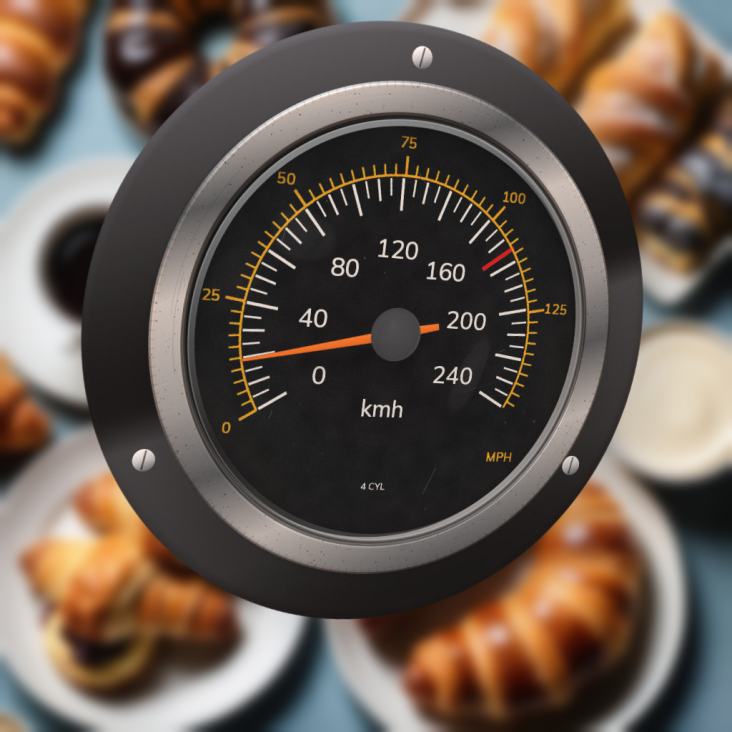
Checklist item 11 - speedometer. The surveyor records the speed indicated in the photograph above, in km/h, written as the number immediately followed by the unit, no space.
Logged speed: 20km/h
